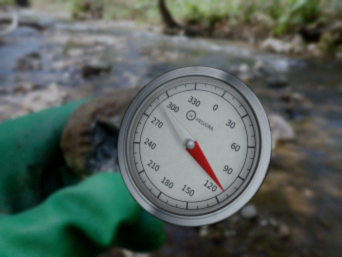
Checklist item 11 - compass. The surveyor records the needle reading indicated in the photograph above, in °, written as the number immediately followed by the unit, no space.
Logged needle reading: 110°
